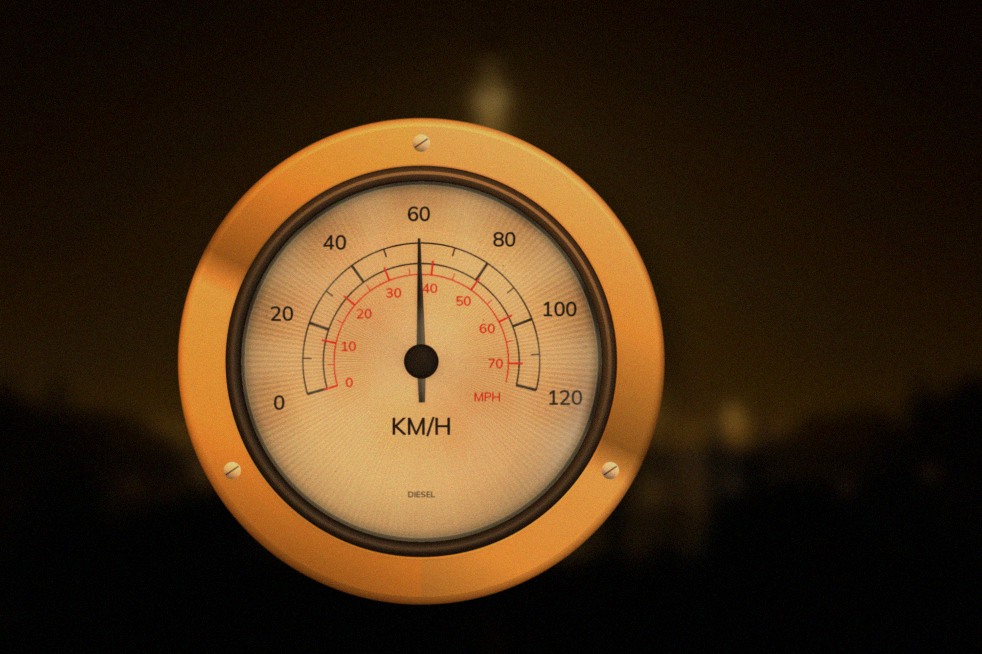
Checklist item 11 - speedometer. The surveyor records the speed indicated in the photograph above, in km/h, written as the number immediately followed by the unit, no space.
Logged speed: 60km/h
